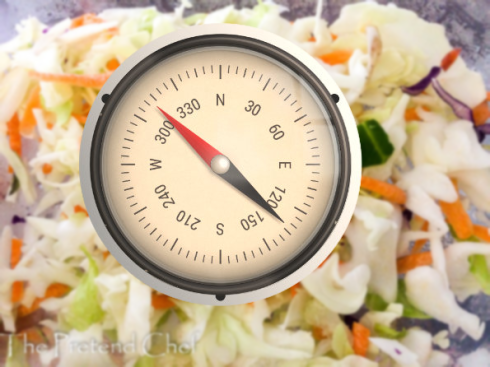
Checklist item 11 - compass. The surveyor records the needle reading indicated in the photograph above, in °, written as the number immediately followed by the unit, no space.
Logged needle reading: 312.5°
